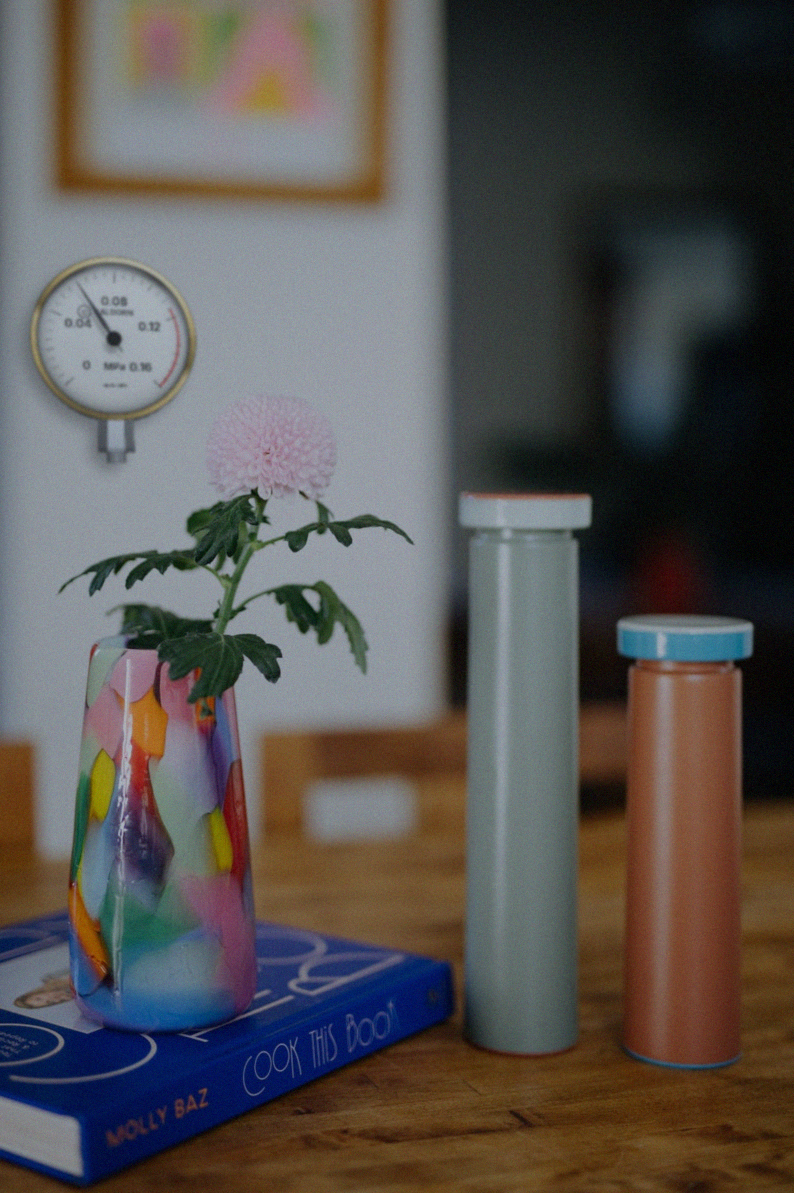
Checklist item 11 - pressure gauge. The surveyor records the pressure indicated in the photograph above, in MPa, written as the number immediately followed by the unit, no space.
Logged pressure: 0.06MPa
